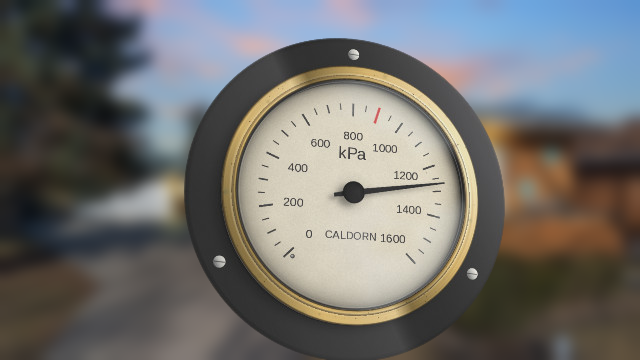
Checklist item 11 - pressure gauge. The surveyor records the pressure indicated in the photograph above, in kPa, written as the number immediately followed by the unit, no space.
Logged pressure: 1275kPa
